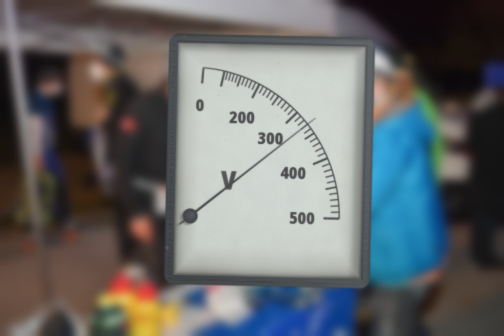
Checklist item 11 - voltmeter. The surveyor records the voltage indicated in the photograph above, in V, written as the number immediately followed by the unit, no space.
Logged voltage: 330V
